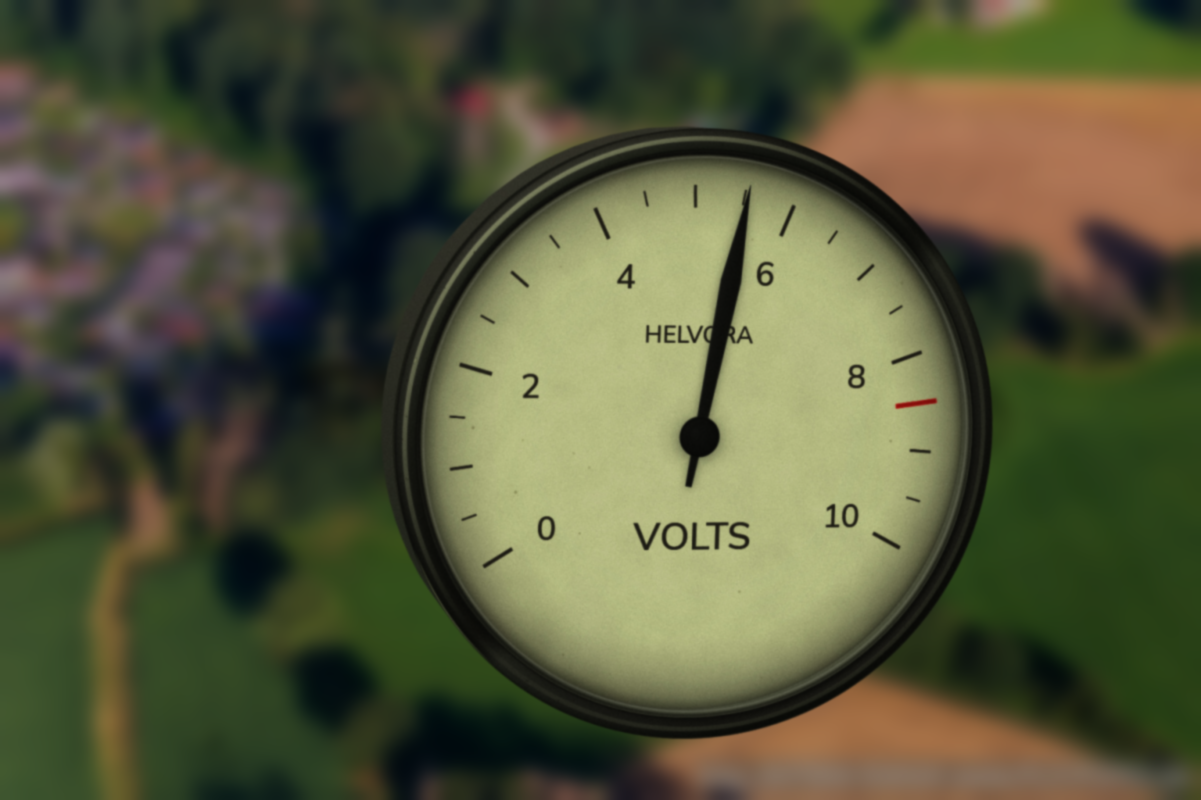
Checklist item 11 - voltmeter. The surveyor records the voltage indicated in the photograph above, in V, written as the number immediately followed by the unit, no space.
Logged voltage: 5.5V
